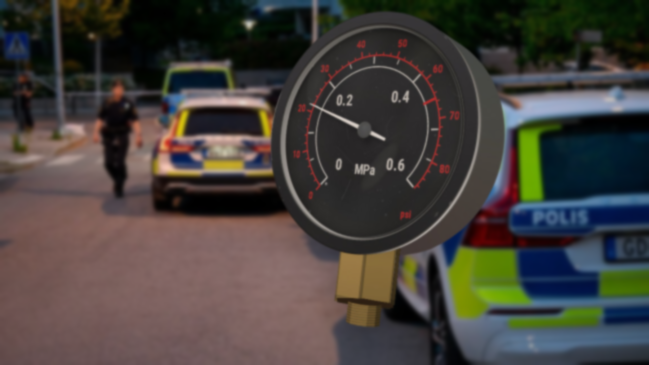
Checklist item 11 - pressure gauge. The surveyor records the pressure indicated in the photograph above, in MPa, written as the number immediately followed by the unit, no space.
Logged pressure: 0.15MPa
